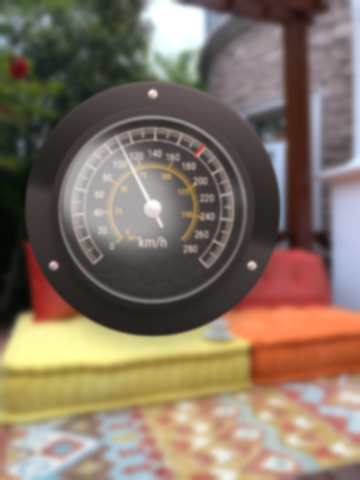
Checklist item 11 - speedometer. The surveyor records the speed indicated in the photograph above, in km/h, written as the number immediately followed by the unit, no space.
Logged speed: 110km/h
